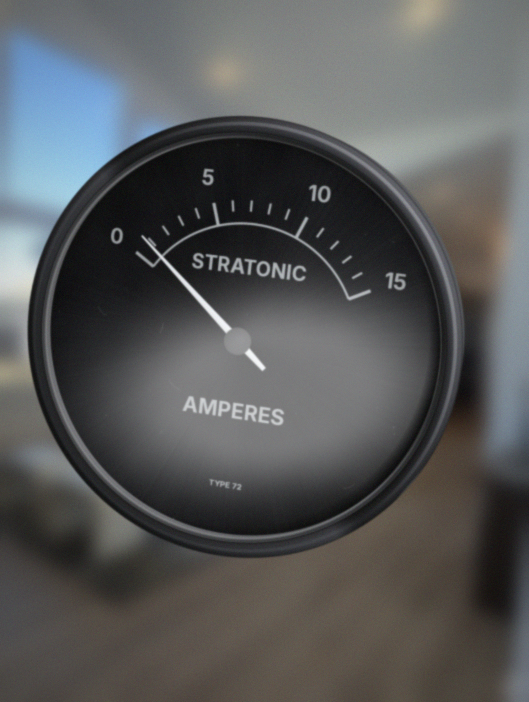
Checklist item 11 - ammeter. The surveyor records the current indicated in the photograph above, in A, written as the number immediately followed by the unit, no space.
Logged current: 1A
